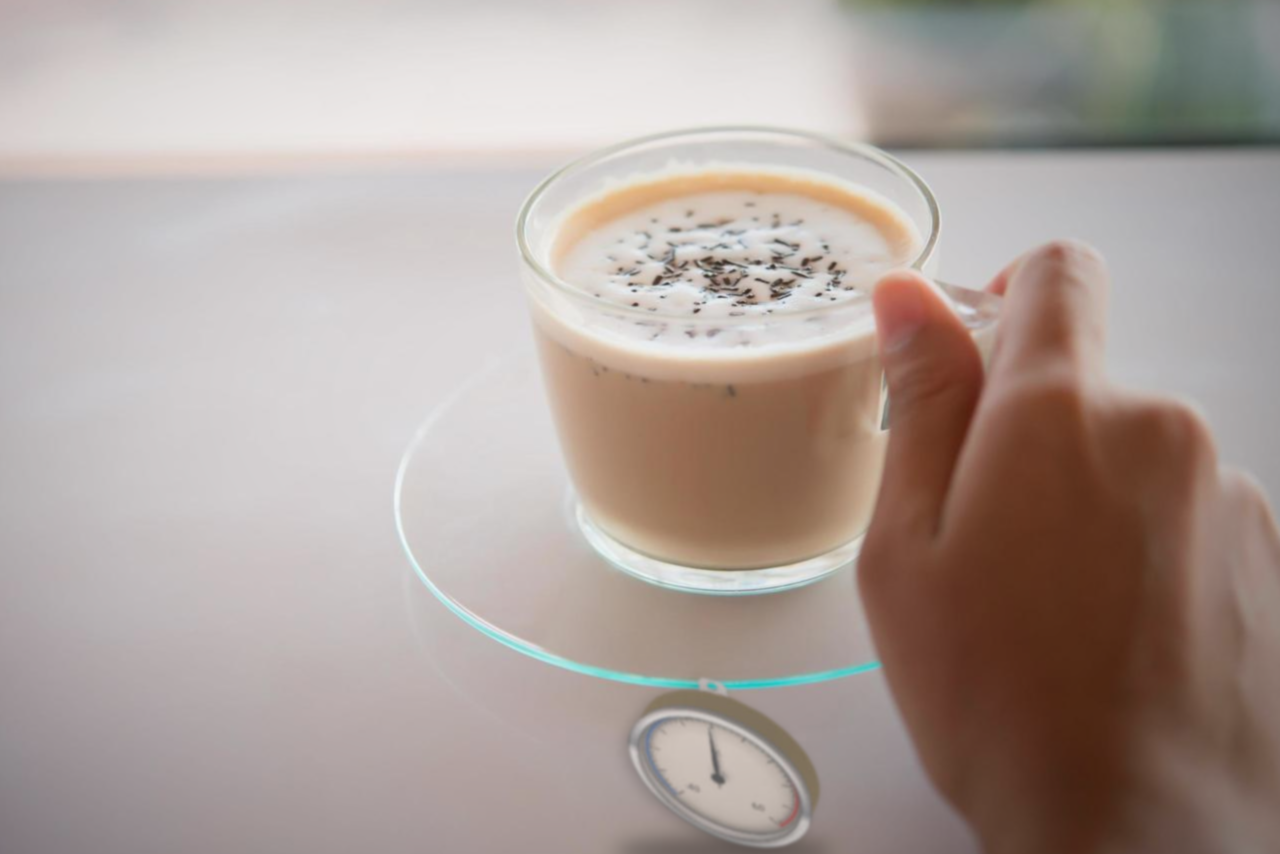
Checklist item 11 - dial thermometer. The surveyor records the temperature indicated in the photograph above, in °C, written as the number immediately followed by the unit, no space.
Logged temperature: 10°C
